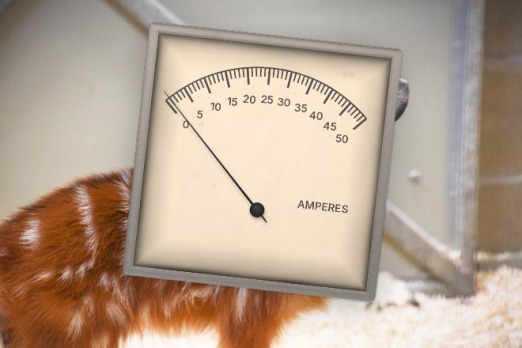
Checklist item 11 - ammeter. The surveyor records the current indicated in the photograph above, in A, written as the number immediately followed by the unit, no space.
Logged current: 1A
